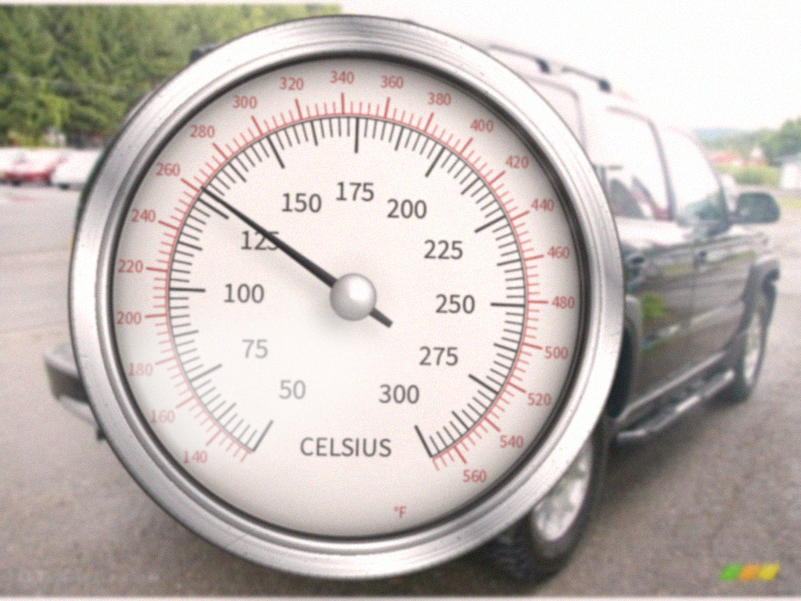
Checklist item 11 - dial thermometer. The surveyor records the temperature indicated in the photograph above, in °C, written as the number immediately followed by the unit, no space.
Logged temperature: 127.5°C
